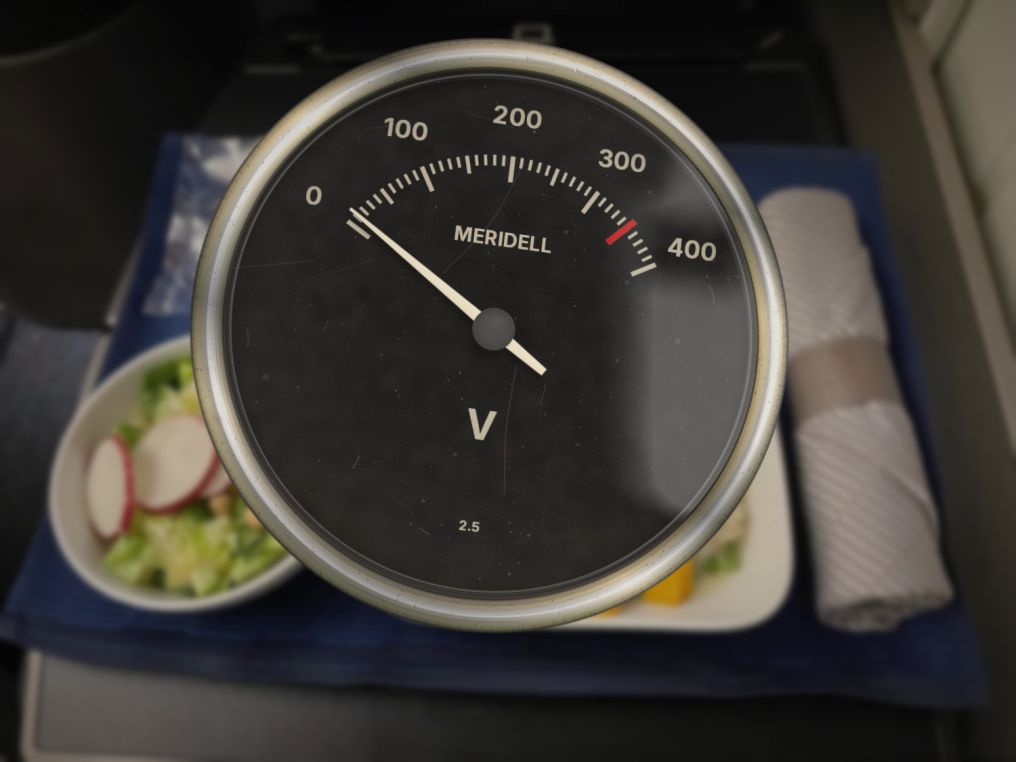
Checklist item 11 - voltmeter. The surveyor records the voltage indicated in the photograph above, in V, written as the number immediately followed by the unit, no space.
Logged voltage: 10V
